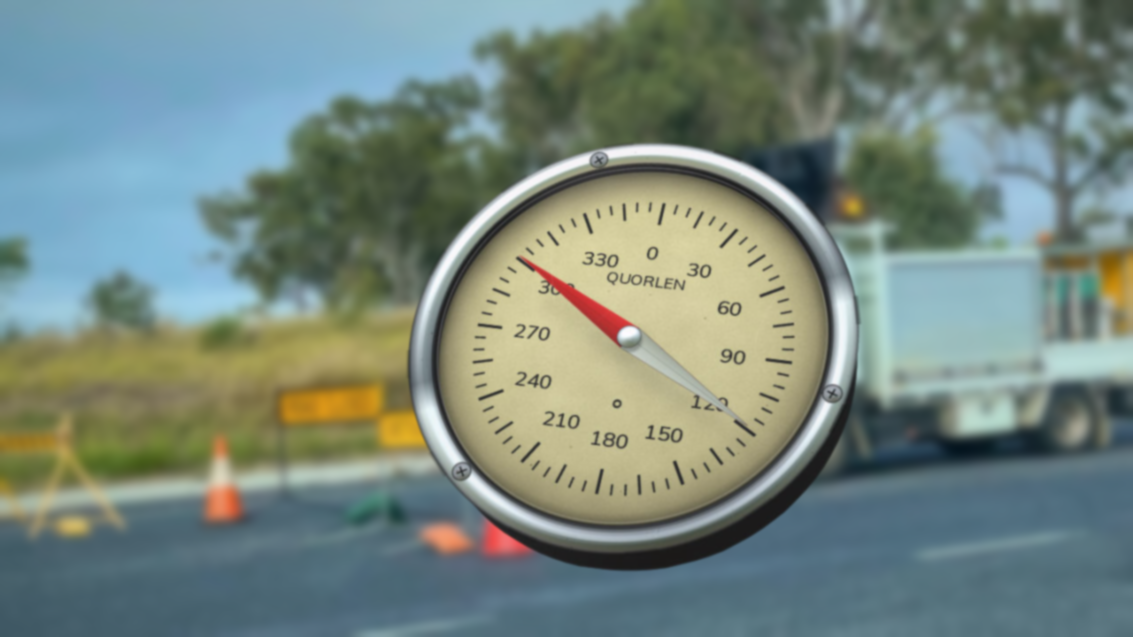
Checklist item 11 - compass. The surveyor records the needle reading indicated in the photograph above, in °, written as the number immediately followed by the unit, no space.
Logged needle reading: 300°
